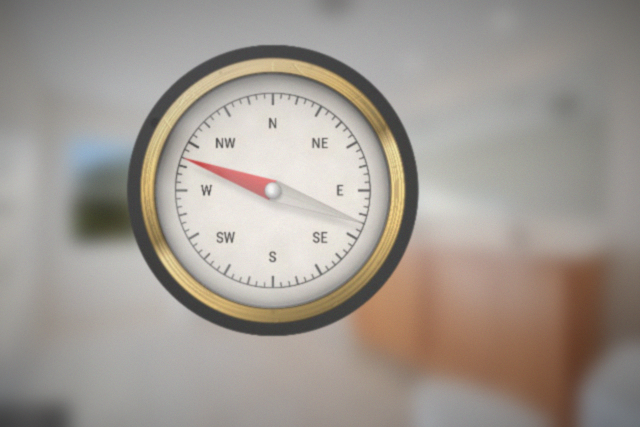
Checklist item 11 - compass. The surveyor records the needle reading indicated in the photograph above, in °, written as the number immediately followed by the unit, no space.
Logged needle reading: 290°
